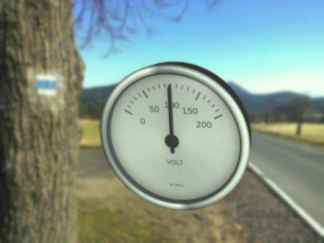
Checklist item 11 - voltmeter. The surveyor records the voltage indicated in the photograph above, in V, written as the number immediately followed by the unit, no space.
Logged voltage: 100V
